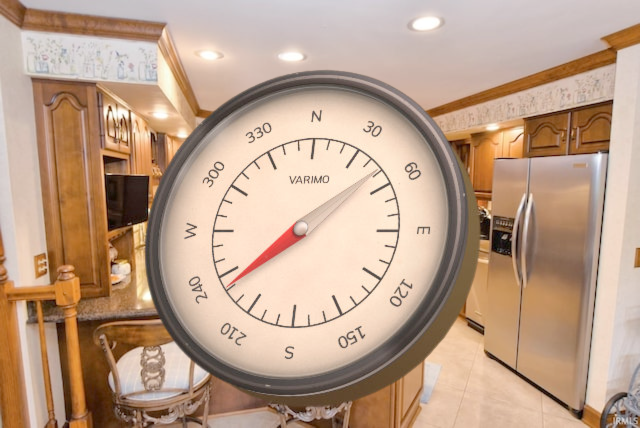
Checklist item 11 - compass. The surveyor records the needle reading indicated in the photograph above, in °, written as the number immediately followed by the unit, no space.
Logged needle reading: 230°
